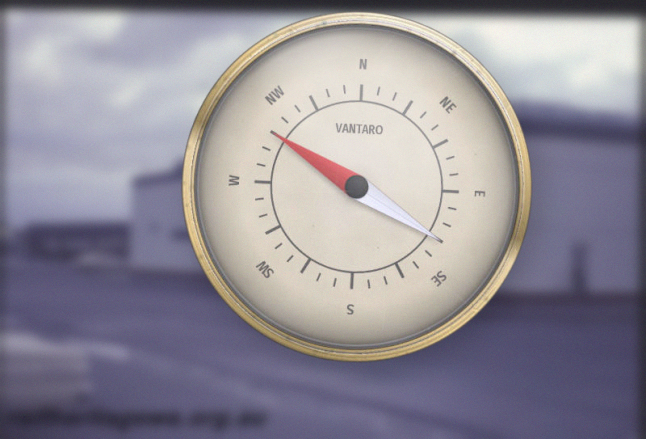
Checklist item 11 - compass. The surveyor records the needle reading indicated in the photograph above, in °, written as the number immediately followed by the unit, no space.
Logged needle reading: 300°
